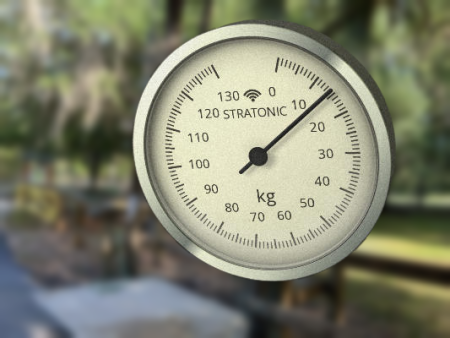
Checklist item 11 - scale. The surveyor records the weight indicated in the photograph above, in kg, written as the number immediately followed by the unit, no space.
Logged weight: 14kg
